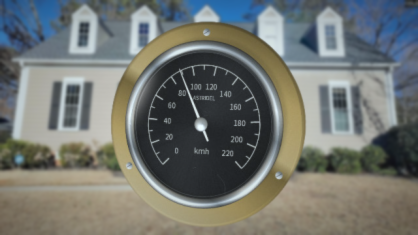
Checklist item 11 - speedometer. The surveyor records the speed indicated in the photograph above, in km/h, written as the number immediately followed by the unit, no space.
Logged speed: 90km/h
